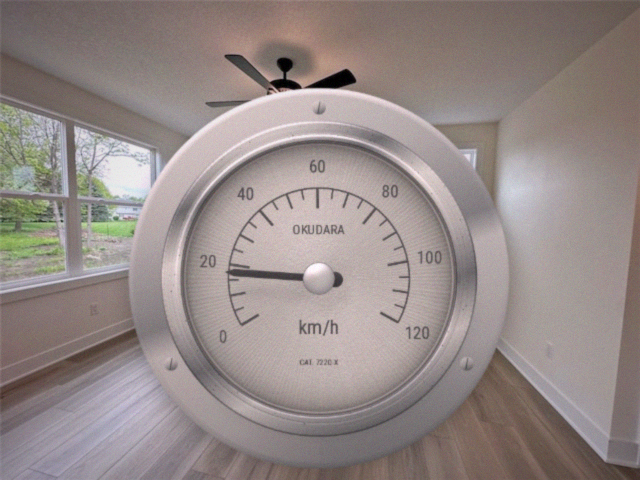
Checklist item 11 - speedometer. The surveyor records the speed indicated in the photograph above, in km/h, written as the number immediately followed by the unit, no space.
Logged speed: 17.5km/h
